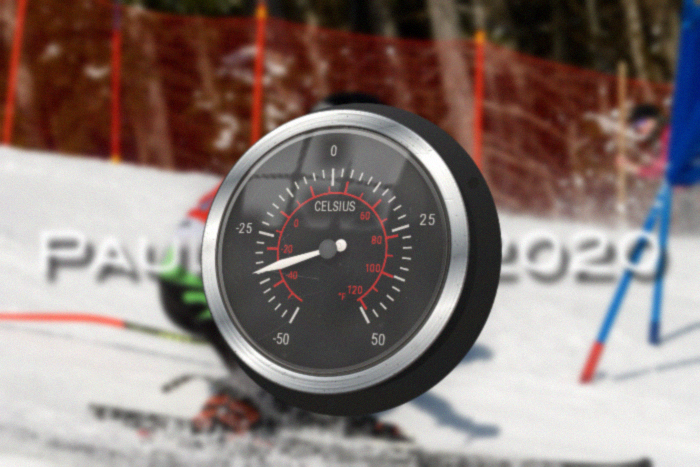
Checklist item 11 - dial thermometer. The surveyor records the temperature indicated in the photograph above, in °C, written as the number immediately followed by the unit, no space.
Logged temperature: -35°C
